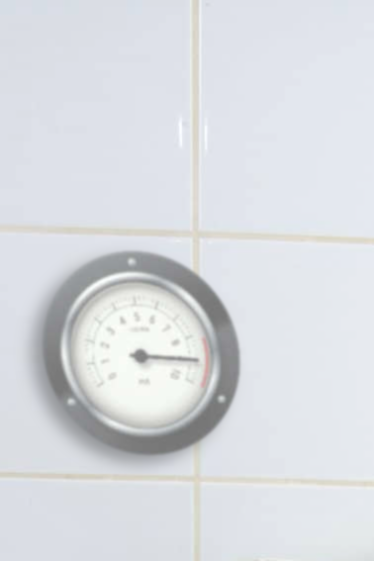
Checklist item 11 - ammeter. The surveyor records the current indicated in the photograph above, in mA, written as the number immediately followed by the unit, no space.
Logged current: 9mA
